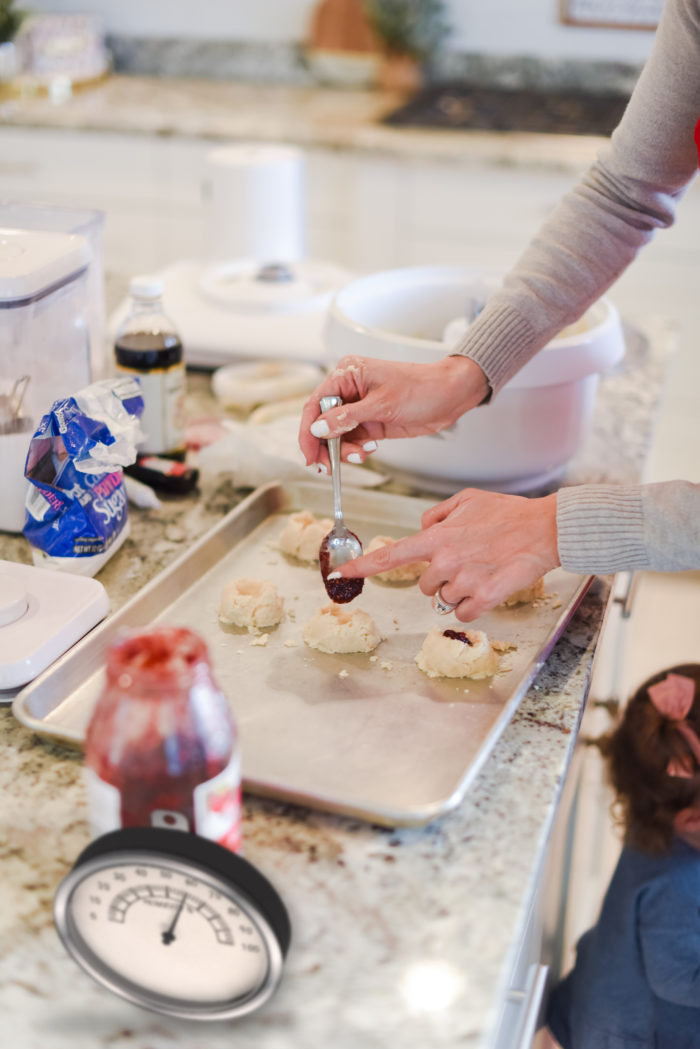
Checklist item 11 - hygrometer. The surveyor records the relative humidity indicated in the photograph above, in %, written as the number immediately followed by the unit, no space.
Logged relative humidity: 60%
